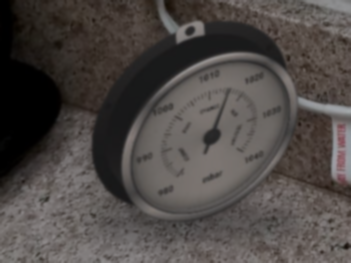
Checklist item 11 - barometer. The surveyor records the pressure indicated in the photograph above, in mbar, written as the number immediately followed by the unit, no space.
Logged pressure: 1015mbar
